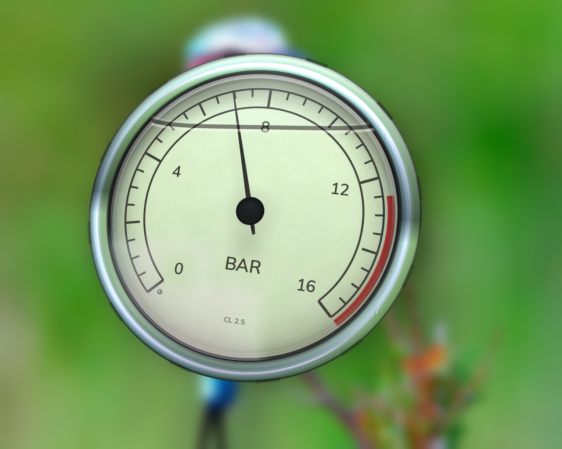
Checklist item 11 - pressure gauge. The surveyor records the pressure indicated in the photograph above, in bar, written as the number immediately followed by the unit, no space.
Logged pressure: 7bar
